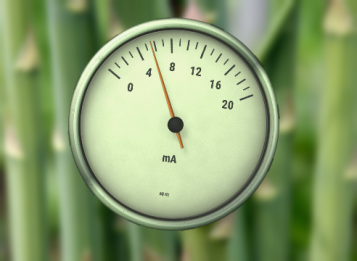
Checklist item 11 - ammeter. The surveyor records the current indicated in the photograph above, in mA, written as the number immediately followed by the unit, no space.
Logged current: 5.5mA
